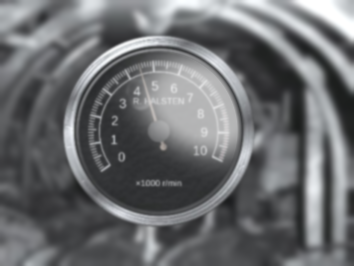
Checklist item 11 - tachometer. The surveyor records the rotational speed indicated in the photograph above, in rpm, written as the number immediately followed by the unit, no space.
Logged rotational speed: 4500rpm
